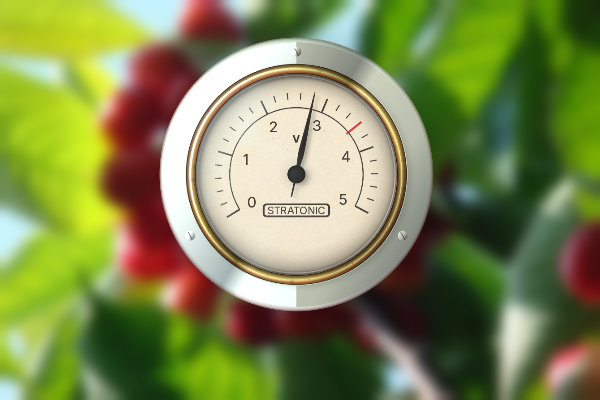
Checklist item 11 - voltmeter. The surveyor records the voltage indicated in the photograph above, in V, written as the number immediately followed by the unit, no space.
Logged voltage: 2.8V
